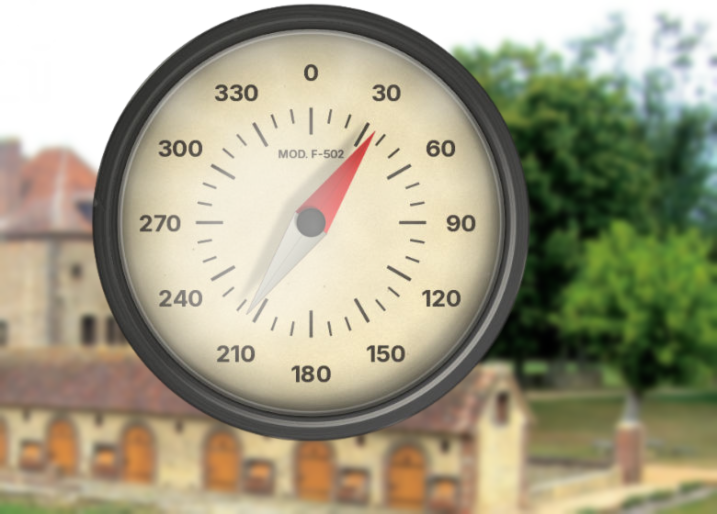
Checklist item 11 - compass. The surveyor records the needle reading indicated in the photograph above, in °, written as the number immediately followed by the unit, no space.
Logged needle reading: 35°
